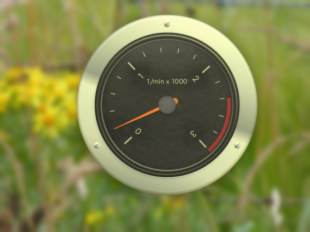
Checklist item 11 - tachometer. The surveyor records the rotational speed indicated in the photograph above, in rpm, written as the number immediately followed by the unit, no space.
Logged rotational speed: 200rpm
